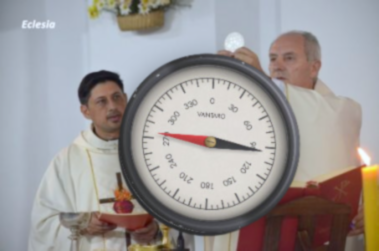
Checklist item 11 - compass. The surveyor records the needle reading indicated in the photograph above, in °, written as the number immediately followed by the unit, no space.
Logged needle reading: 275°
